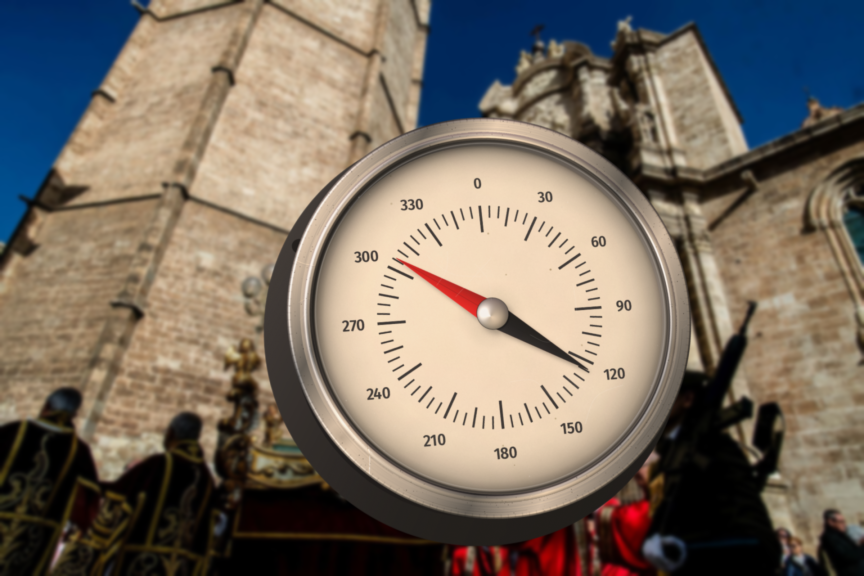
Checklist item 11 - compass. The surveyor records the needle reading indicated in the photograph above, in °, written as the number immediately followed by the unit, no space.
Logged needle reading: 305°
